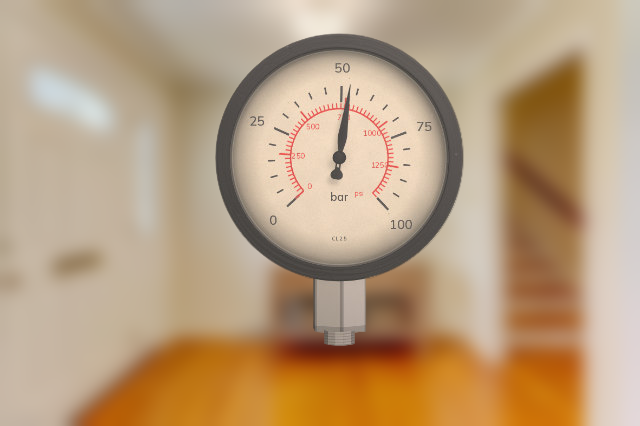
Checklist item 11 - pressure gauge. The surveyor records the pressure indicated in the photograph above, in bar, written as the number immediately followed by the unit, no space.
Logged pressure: 52.5bar
